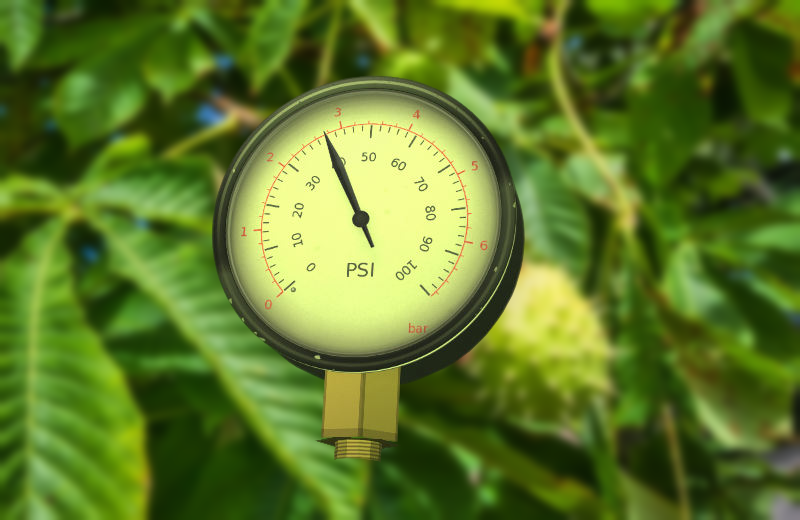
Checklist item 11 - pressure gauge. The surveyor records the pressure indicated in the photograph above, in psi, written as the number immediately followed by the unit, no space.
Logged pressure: 40psi
